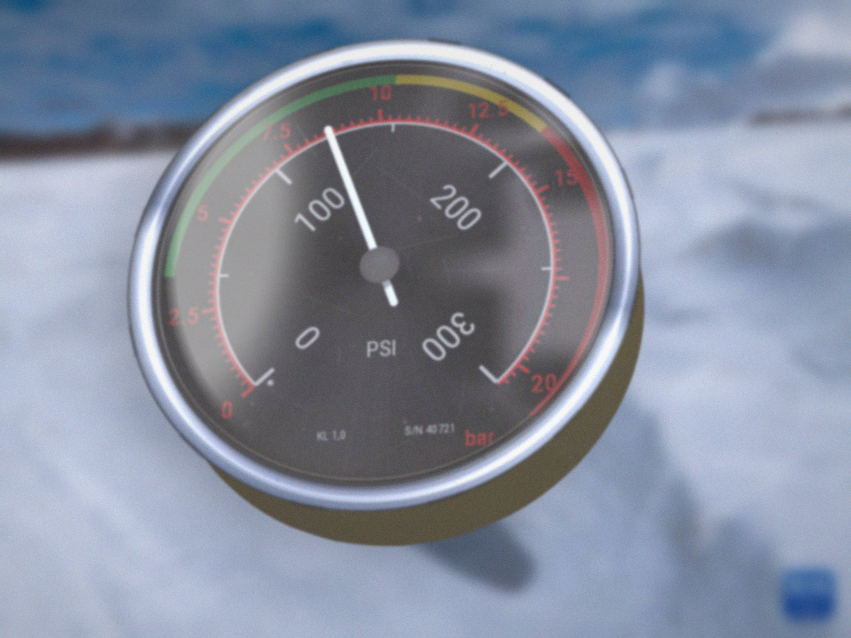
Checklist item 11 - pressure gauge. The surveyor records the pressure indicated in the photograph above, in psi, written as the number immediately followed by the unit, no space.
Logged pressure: 125psi
